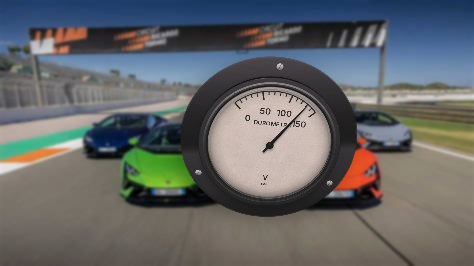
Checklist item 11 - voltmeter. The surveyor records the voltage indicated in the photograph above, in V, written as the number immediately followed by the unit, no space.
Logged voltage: 130V
